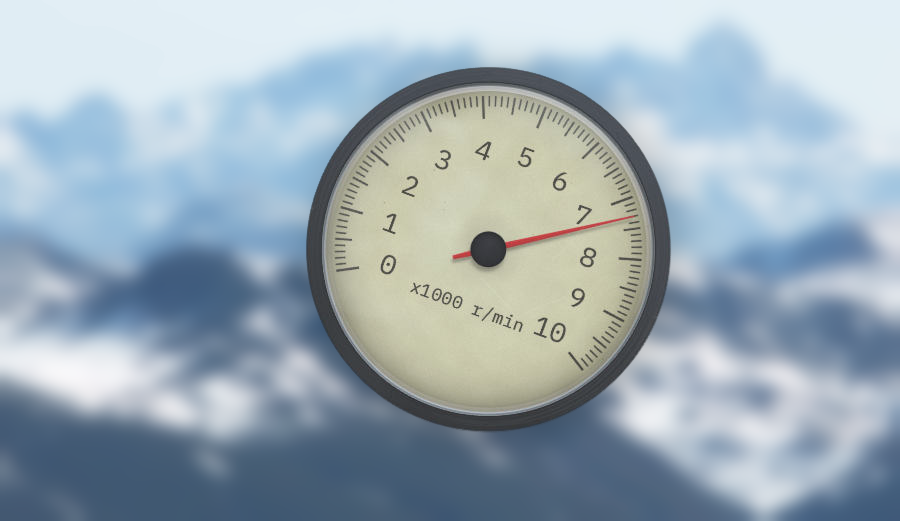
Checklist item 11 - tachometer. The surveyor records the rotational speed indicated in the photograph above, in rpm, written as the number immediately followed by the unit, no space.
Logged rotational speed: 7300rpm
